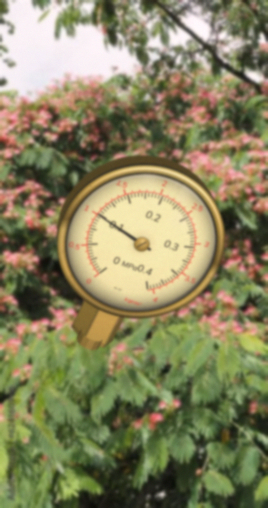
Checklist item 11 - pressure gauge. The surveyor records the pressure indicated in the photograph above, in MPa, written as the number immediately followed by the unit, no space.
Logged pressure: 0.1MPa
